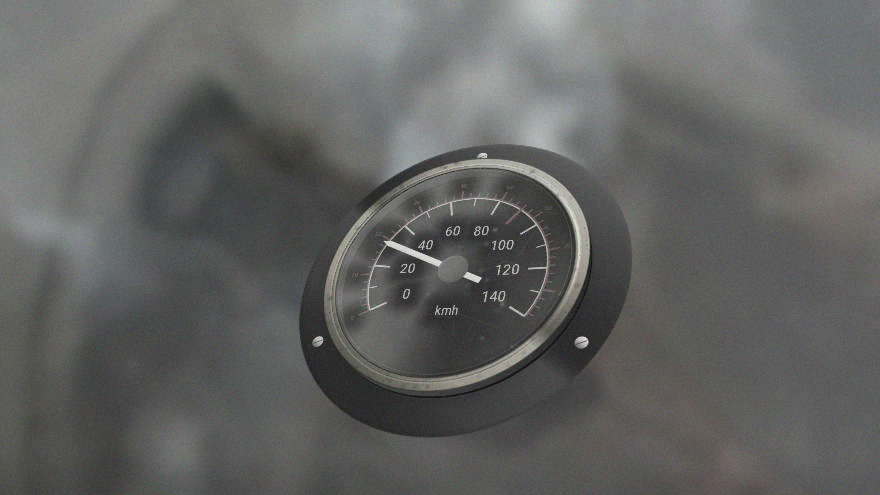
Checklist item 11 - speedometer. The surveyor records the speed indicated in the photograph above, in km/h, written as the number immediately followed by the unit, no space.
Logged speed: 30km/h
